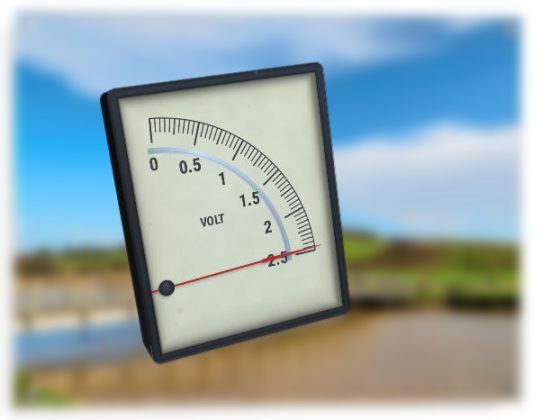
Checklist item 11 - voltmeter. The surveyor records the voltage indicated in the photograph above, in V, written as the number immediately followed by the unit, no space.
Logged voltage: 2.45V
